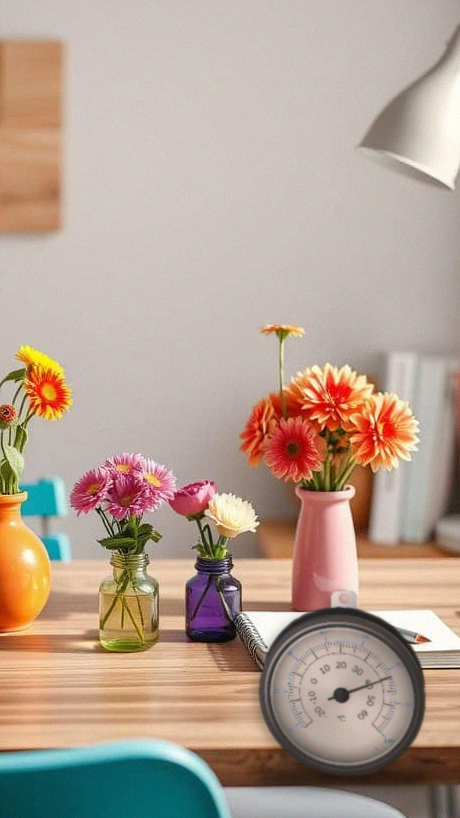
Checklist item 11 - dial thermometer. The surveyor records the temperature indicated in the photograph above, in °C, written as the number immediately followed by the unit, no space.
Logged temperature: 40°C
